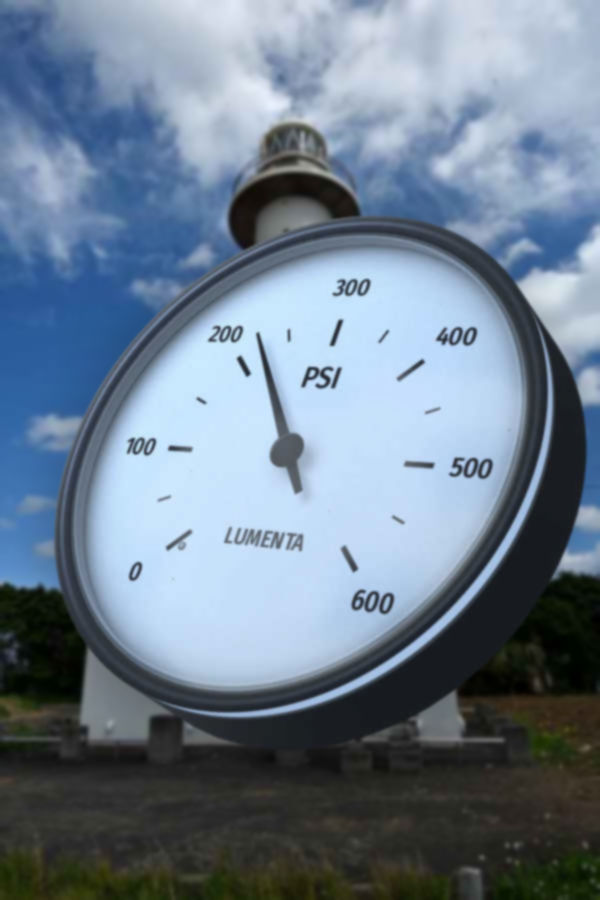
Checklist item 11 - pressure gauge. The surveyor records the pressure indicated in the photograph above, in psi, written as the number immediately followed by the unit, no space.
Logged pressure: 225psi
